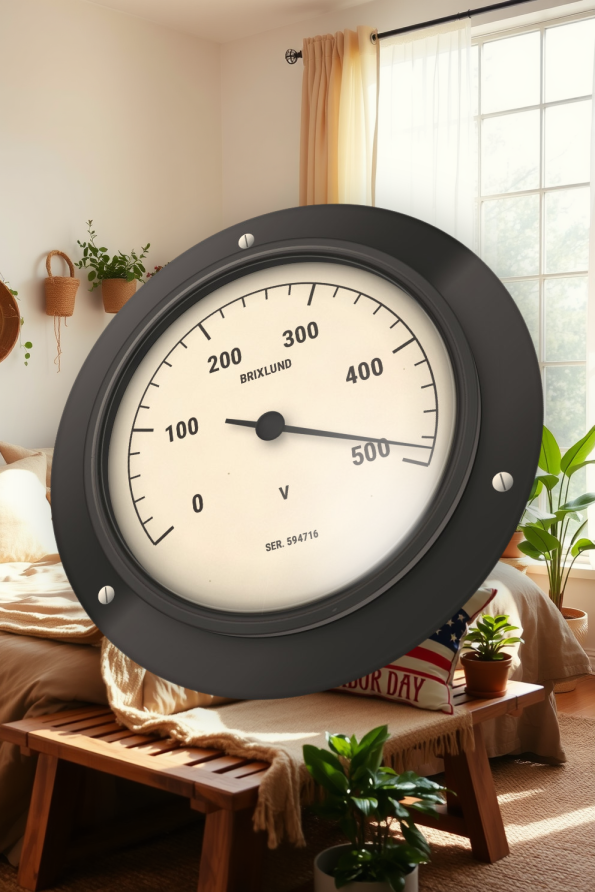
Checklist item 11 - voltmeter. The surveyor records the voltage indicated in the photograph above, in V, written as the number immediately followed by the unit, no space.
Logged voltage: 490V
